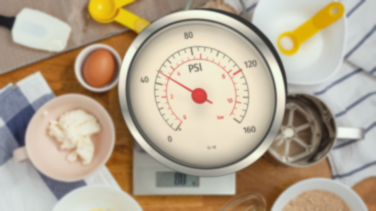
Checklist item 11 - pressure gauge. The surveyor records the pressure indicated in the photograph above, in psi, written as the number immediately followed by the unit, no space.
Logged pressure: 50psi
